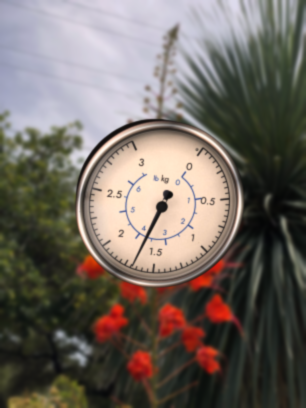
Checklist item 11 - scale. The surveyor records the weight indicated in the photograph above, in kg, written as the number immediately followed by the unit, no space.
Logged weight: 1.7kg
